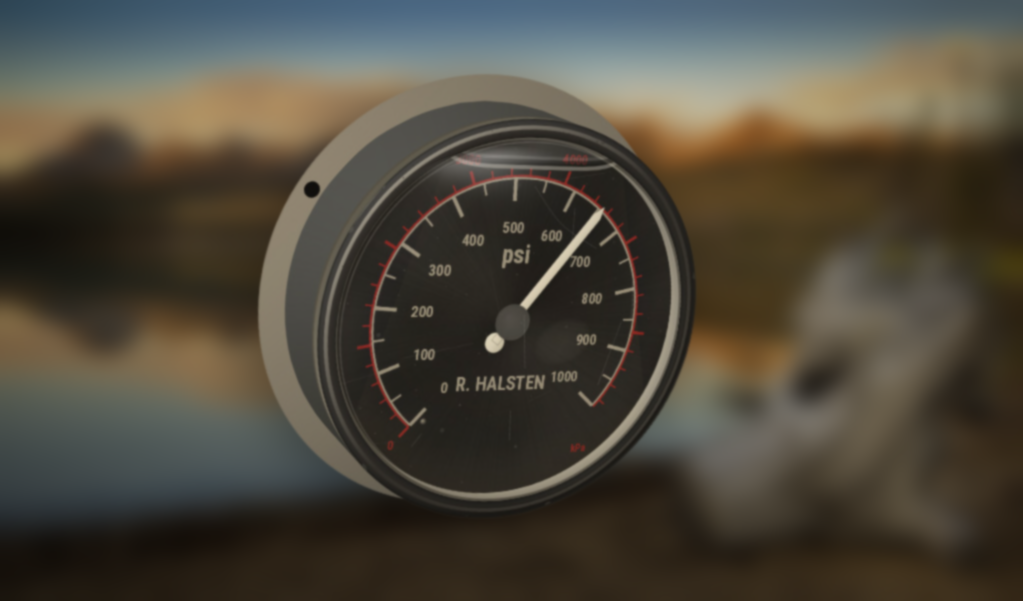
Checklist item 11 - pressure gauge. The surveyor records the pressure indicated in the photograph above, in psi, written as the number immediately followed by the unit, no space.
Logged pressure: 650psi
